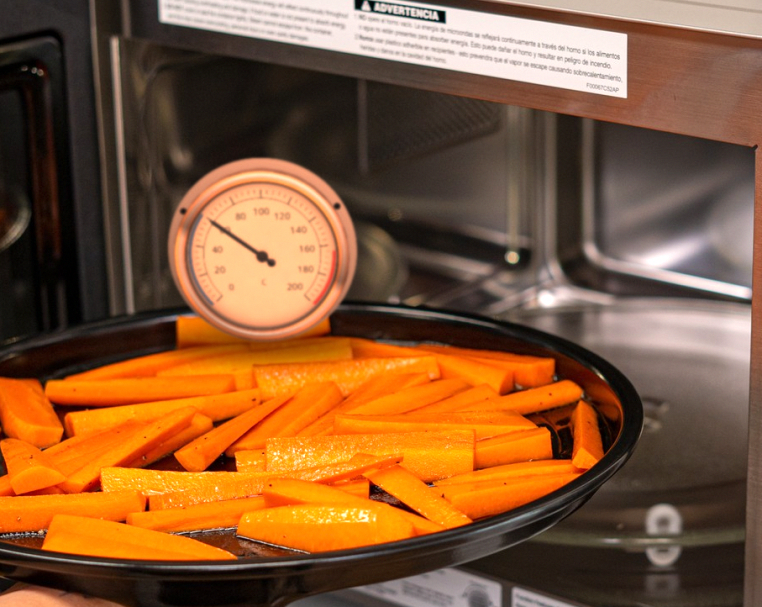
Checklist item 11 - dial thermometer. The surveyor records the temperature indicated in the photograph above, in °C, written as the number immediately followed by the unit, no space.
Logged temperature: 60°C
